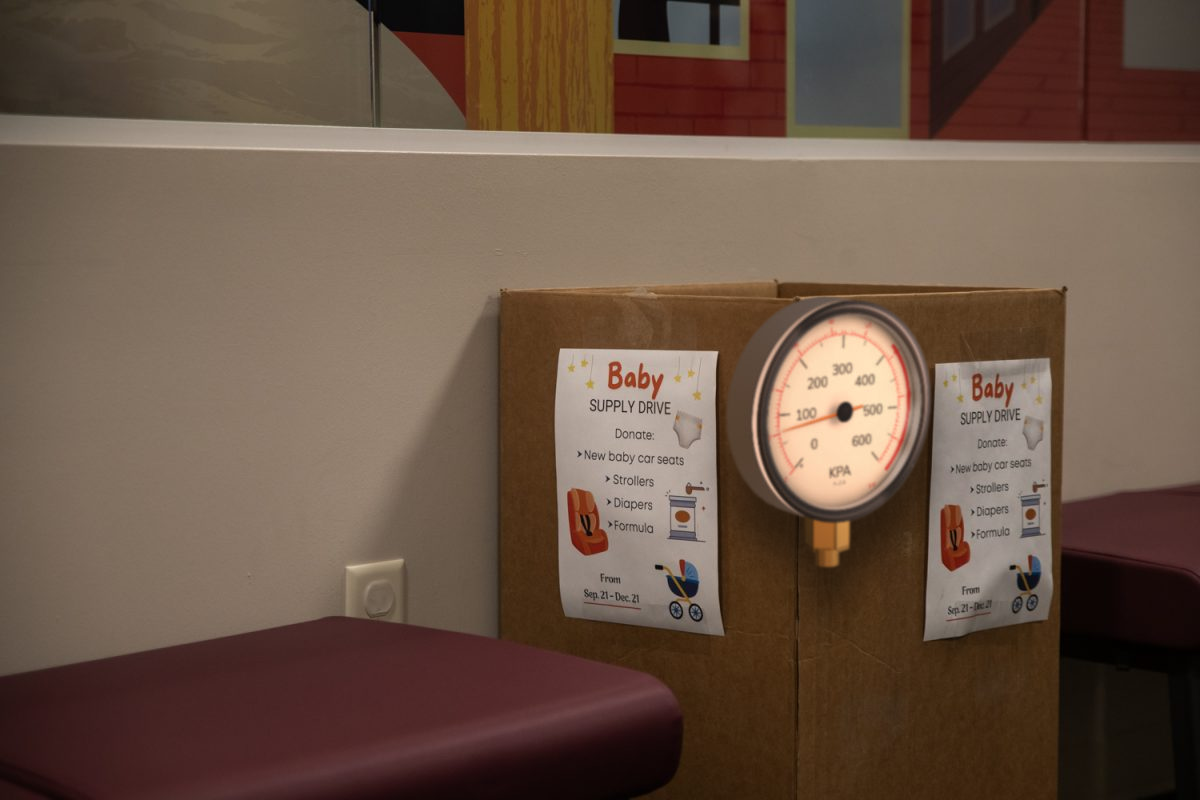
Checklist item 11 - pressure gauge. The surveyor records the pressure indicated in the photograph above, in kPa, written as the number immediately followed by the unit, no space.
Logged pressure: 75kPa
